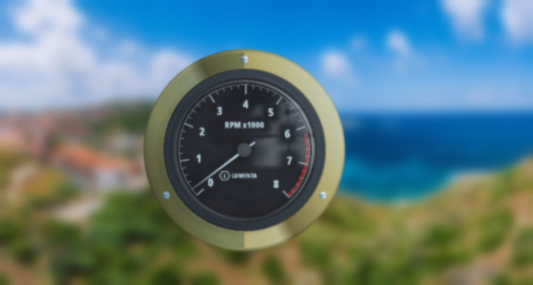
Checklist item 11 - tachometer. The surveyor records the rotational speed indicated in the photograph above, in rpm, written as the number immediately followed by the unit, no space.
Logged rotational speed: 200rpm
